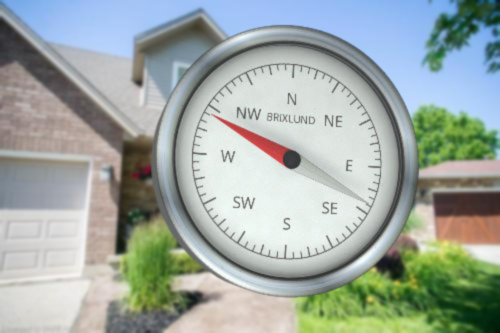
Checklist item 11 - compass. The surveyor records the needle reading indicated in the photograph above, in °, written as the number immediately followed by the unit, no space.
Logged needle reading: 295°
